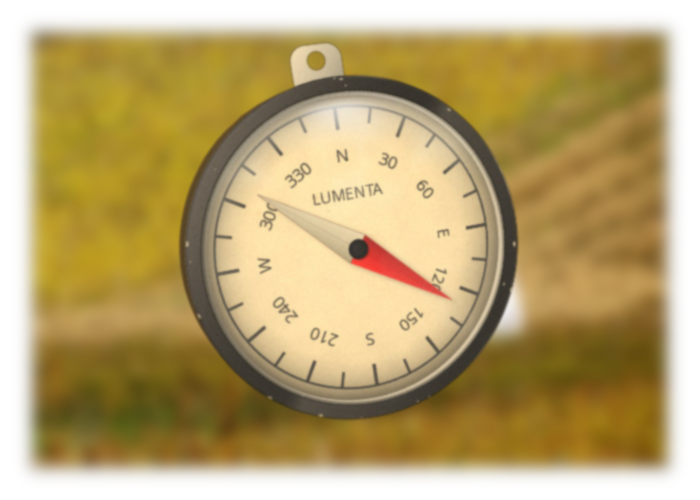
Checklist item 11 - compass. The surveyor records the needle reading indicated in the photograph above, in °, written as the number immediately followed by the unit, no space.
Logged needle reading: 127.5°
